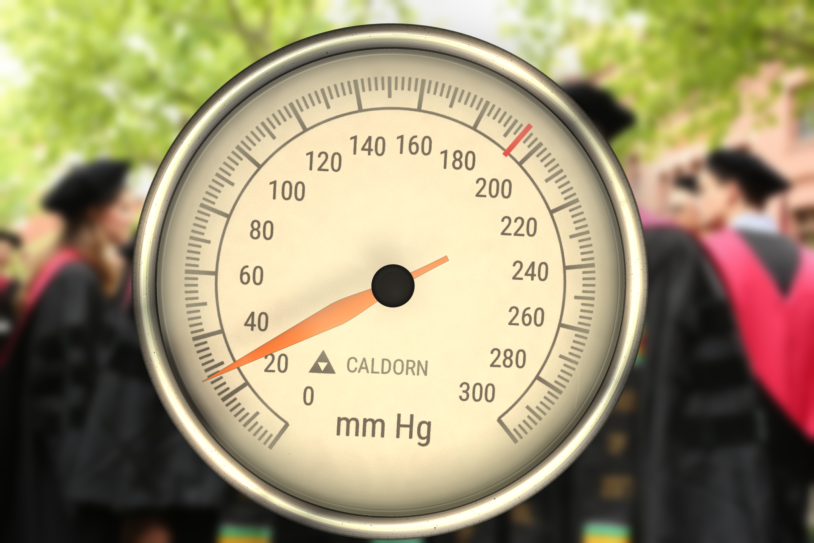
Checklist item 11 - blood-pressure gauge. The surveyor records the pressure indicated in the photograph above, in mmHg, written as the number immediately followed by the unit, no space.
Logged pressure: 28mmHg
